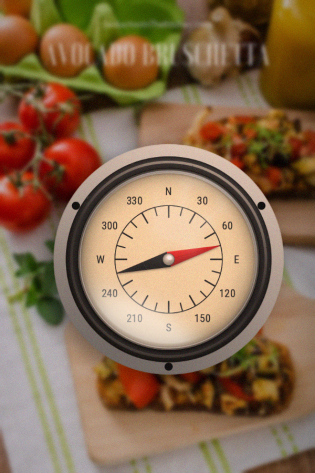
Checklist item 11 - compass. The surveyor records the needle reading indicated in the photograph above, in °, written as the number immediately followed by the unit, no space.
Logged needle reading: 75°
